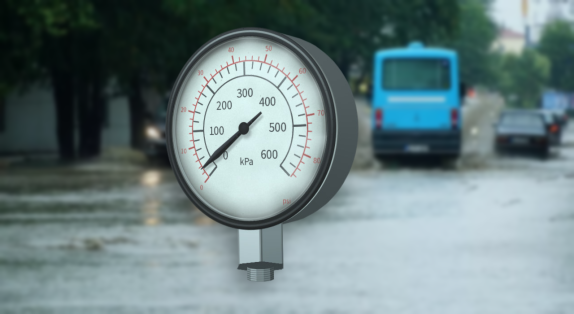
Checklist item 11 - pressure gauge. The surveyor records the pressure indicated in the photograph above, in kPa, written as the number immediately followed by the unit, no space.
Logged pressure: 20kPa
